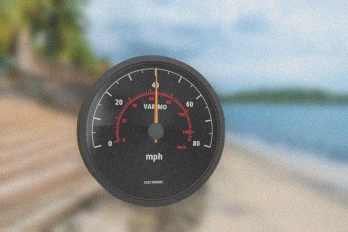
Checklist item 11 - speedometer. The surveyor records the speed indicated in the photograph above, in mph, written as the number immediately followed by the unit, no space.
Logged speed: 40mph
